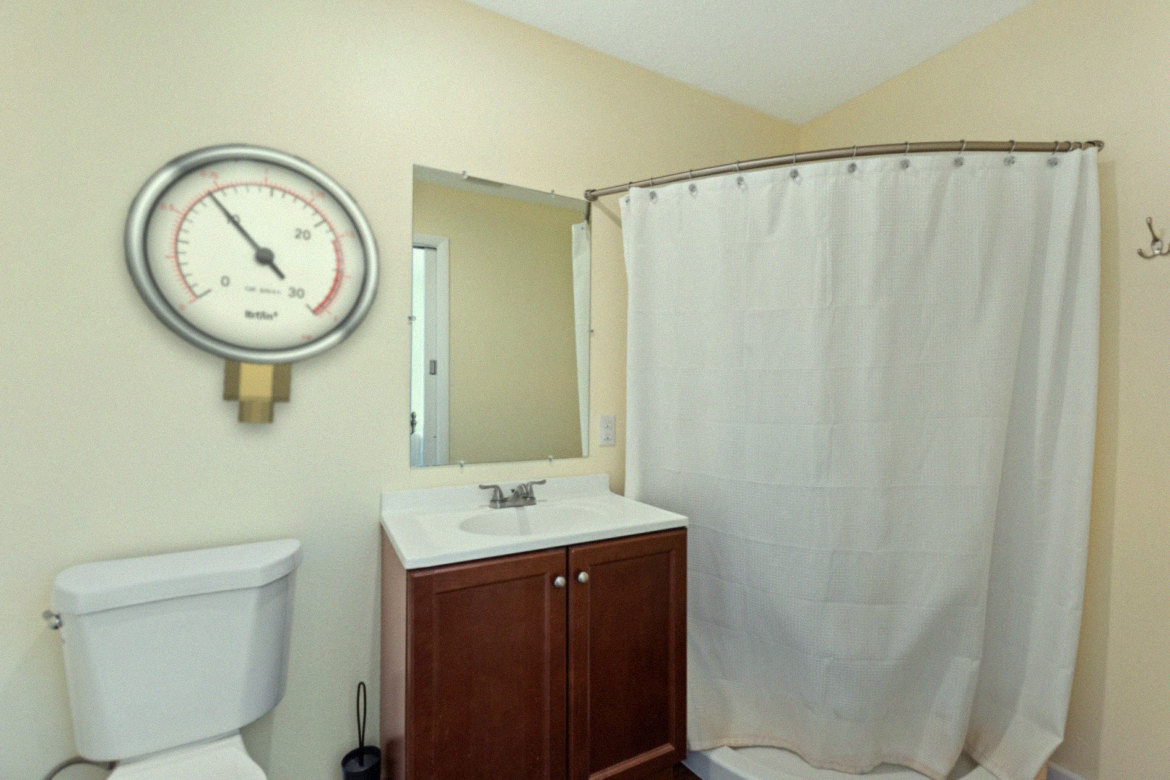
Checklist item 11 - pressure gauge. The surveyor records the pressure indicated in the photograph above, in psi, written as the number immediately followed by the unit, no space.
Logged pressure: 10psi
